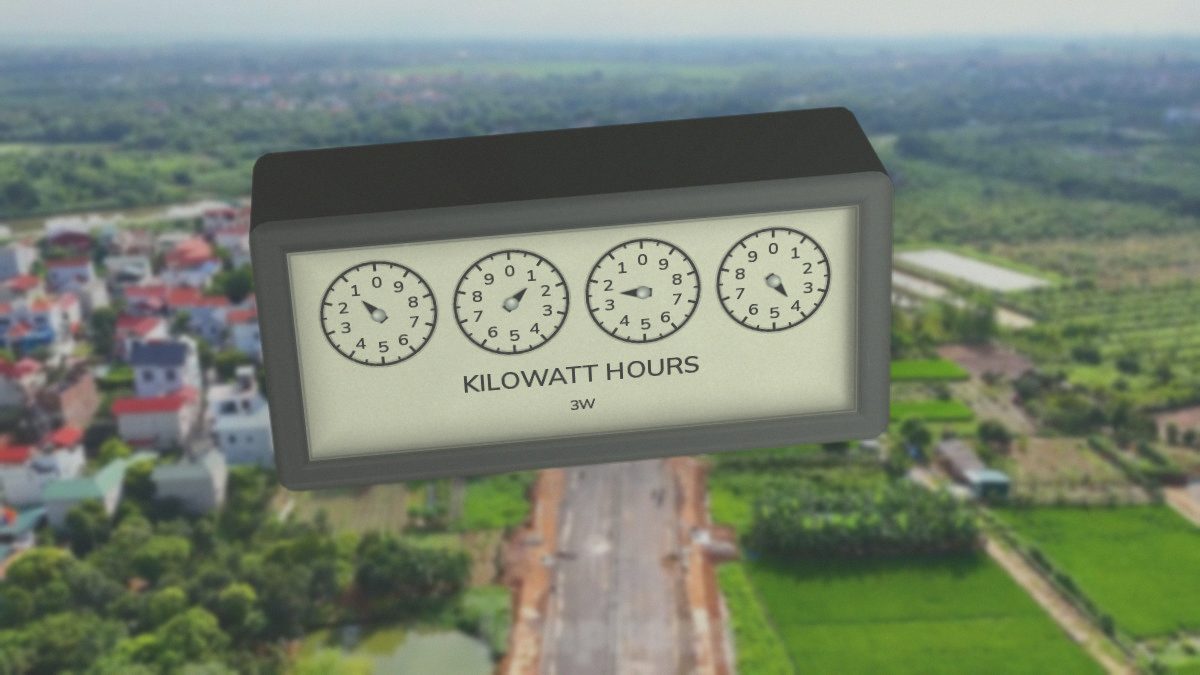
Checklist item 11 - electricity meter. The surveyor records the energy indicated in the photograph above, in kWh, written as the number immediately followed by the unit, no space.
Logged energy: 1124kWh
